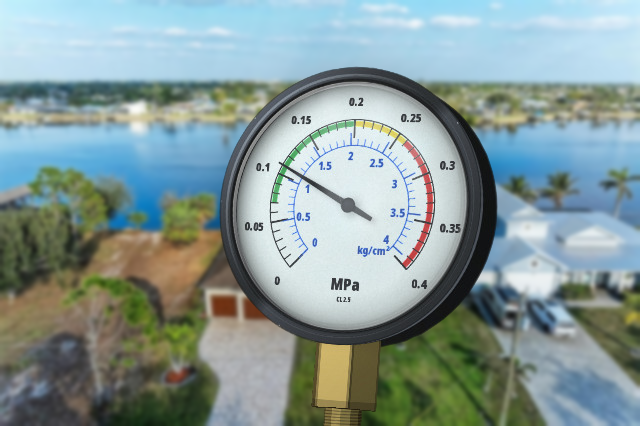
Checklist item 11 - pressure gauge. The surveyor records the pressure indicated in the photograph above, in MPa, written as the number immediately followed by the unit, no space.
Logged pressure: 0.11MPa
